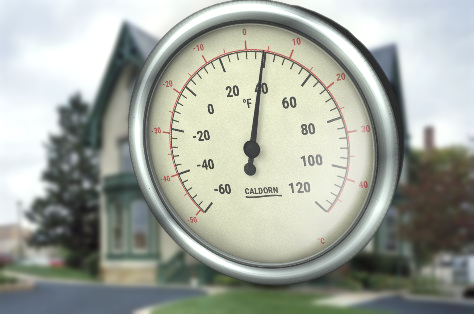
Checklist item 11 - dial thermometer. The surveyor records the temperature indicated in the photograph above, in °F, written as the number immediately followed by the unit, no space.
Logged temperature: 40°F
